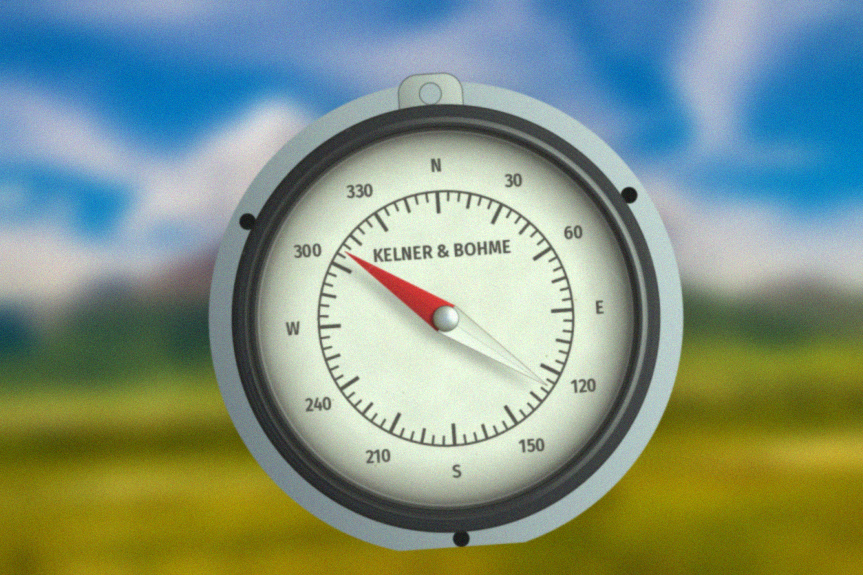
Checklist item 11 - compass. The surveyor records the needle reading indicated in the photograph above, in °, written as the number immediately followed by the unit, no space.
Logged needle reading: 307.5°
